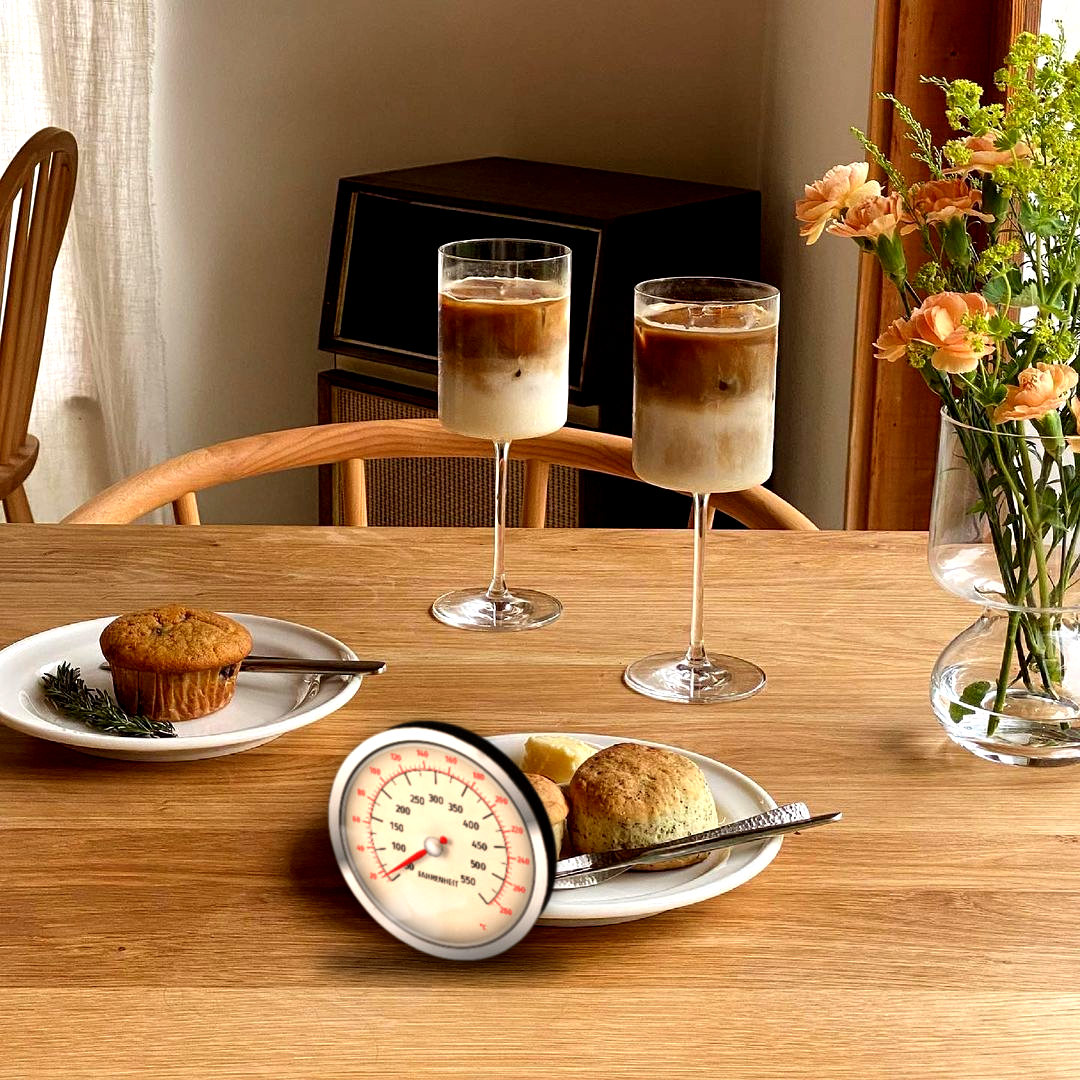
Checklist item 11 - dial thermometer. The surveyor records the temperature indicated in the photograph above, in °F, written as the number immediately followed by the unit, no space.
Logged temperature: 62.5°F
